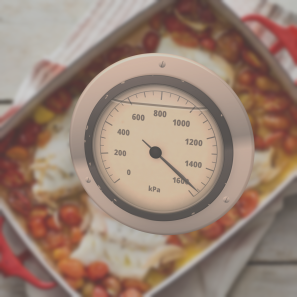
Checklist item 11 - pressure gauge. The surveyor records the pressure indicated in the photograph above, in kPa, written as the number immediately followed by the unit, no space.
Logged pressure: 1550kPa
